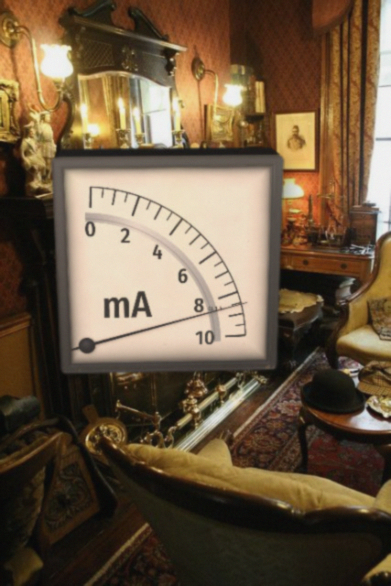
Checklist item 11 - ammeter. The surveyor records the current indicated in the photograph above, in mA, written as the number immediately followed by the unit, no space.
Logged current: 8.5mA
